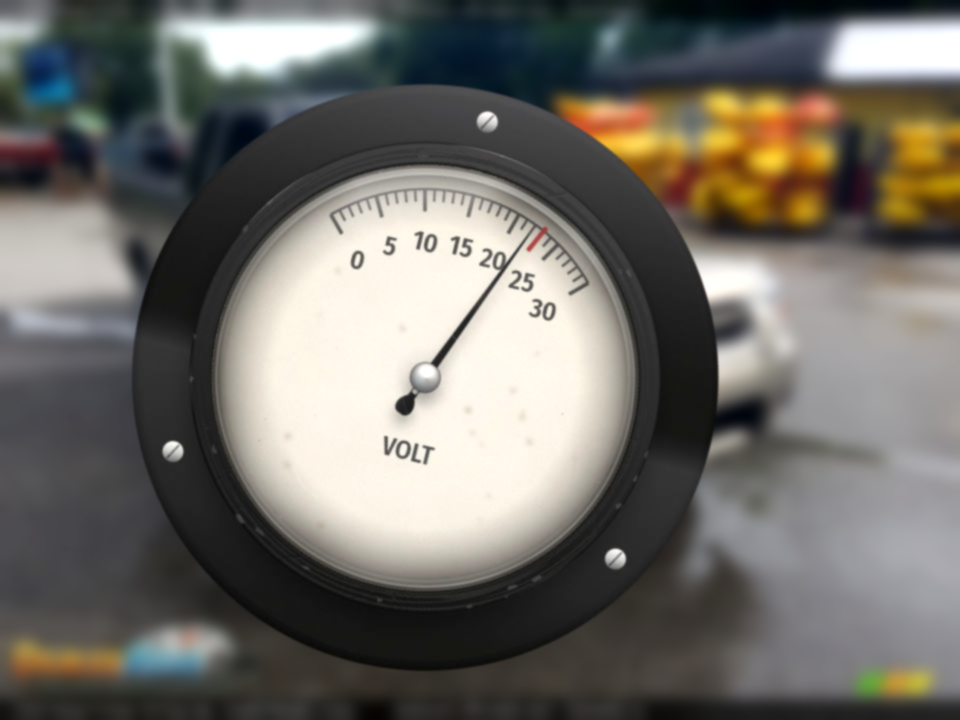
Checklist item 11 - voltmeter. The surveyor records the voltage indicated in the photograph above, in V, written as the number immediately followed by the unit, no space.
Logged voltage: 22V
